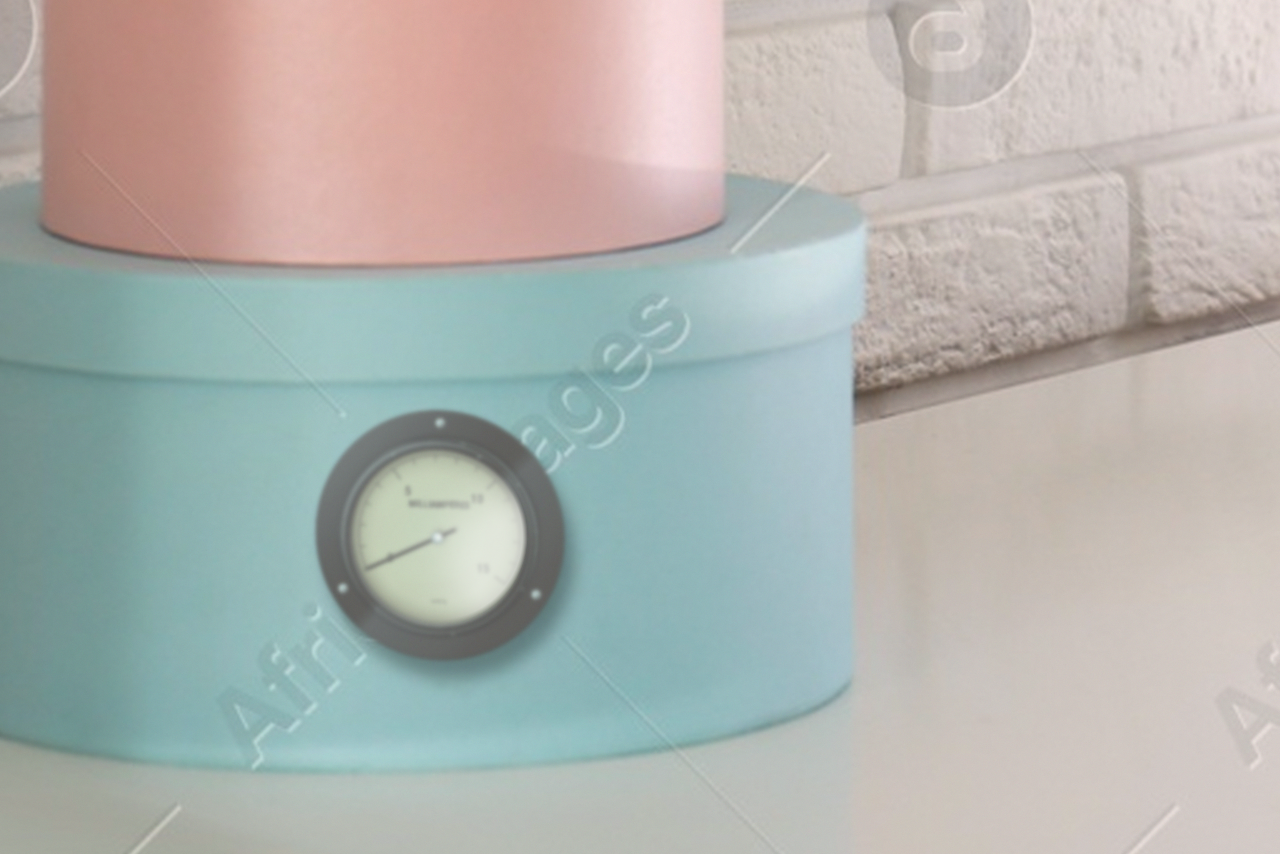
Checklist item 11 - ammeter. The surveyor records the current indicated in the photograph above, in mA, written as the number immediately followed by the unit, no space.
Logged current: 0mA
